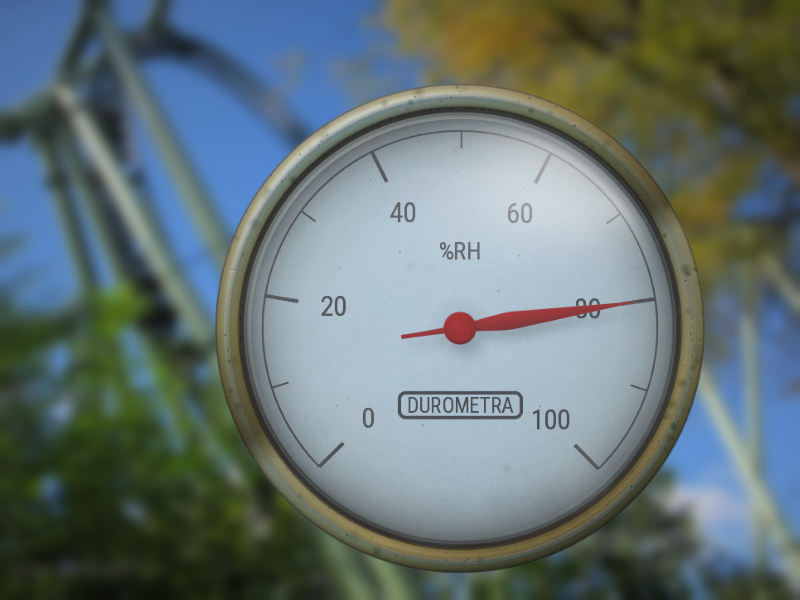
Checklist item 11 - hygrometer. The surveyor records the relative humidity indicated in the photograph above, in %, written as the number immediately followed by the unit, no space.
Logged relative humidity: 80%
